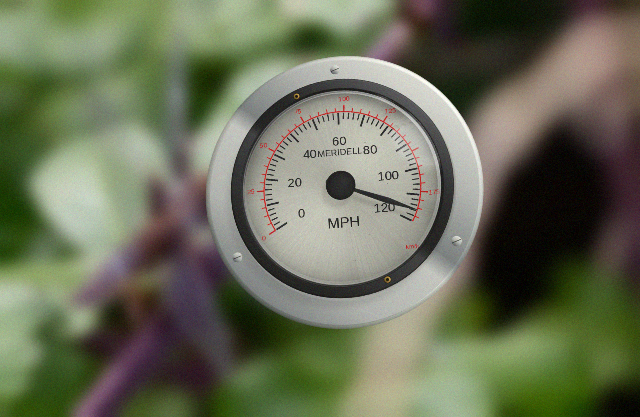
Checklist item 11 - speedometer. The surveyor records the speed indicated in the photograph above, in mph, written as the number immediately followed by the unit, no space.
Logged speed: 116mph
